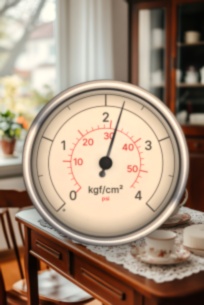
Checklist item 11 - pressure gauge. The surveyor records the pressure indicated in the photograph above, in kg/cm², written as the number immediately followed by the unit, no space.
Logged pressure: 2.25kg/cm²
